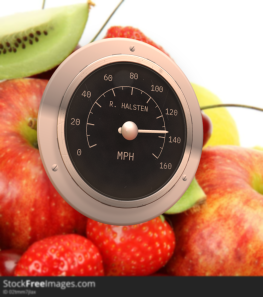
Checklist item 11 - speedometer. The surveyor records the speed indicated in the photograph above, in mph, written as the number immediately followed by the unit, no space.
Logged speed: 135mph
